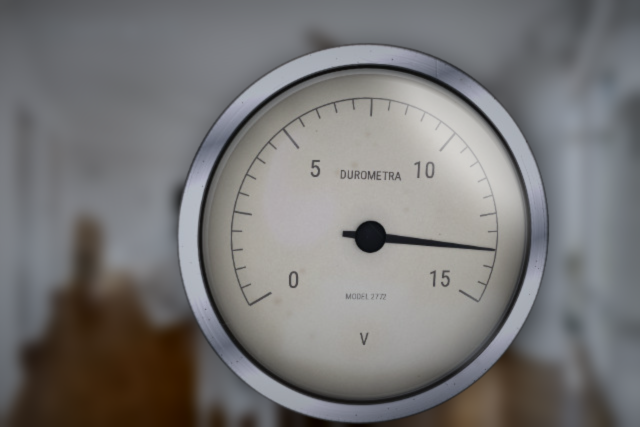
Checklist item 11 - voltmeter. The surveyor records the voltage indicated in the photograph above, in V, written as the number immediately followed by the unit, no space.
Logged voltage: 13.5V
